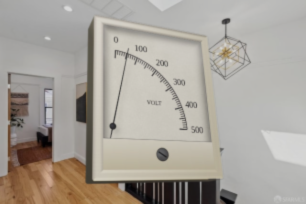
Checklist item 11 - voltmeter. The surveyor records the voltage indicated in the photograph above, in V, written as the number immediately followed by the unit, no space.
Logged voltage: 50V
